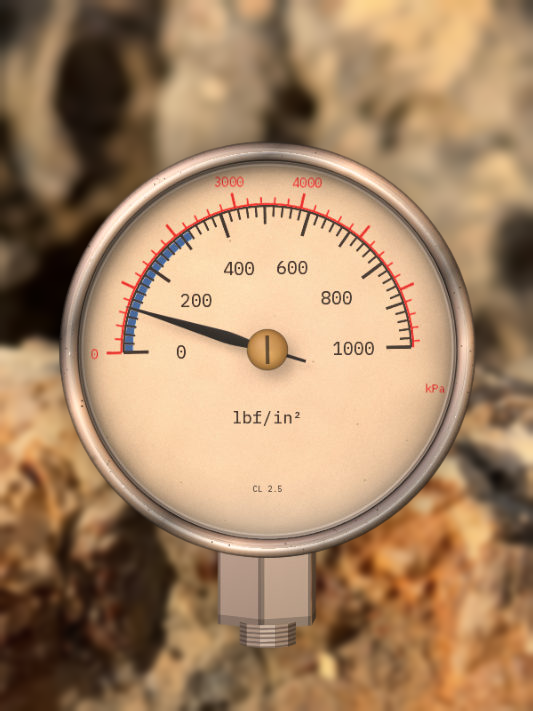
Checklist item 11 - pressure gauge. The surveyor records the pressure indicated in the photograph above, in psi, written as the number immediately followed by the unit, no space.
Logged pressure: 100psi
